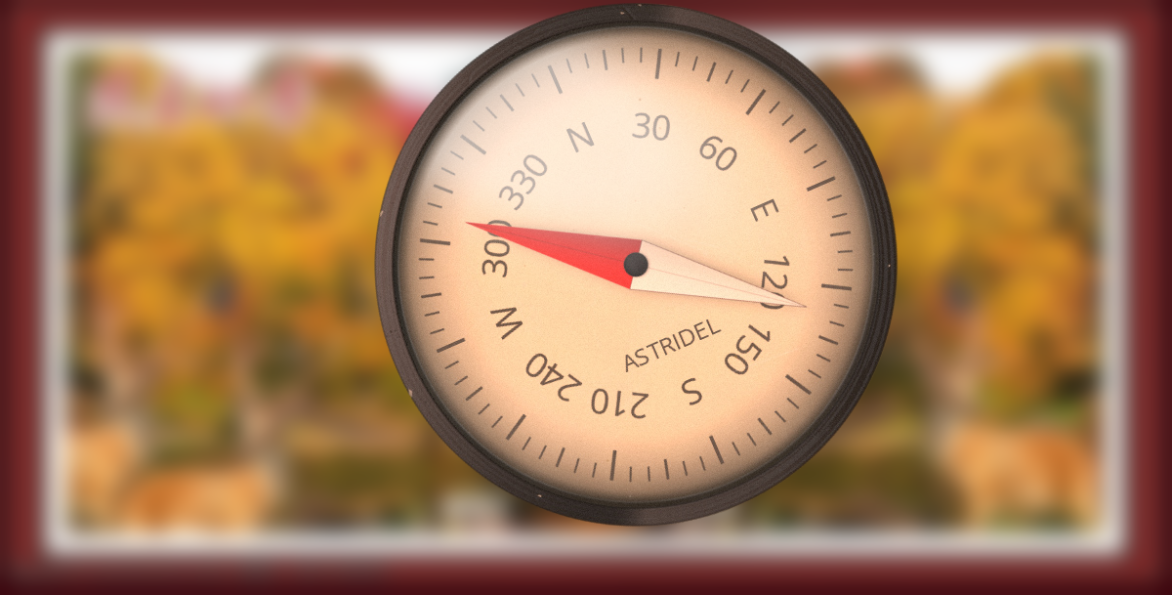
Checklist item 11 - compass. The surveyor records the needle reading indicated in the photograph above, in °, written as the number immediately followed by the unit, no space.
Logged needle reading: 307.5°
